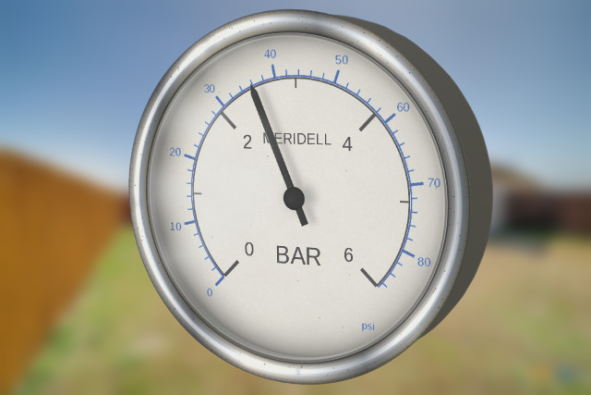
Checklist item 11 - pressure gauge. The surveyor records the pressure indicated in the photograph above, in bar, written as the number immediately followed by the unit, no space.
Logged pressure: 2.5bar
